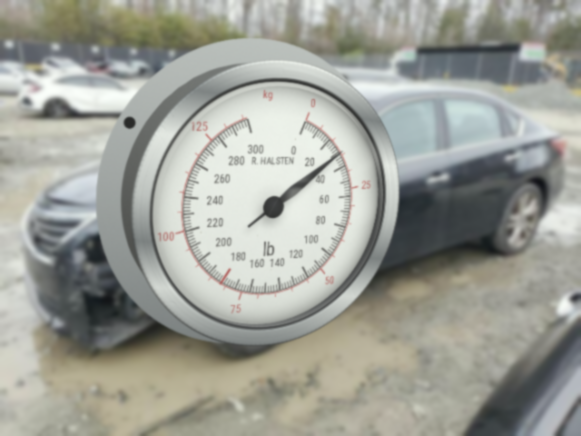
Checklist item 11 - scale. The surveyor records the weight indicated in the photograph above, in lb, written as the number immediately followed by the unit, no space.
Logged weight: 30lb
